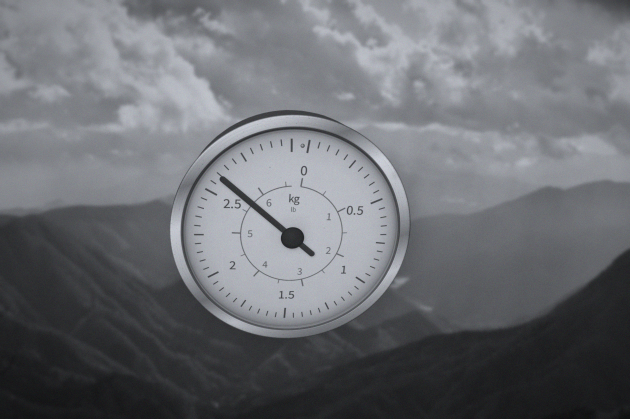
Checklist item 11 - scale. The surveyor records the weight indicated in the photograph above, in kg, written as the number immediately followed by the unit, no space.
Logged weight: 2.6kg
